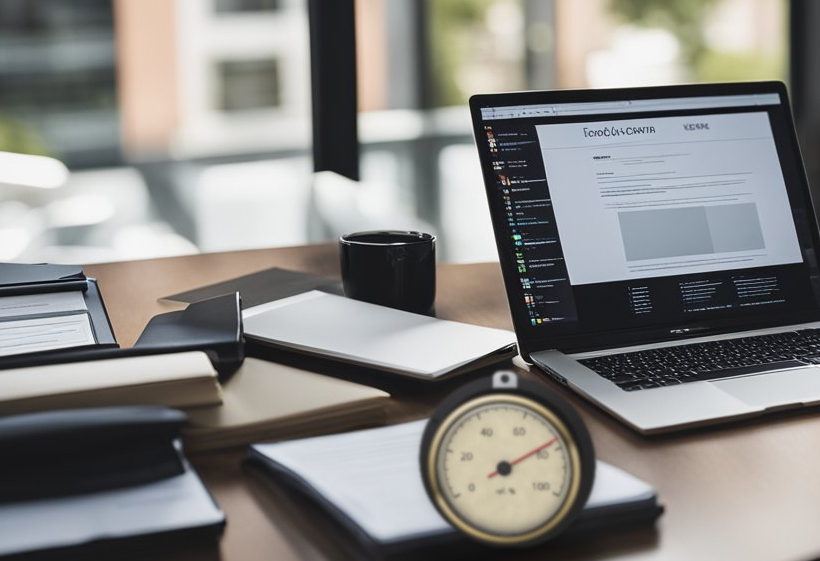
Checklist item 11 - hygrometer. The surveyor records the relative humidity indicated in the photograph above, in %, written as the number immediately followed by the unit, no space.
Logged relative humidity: 76%
